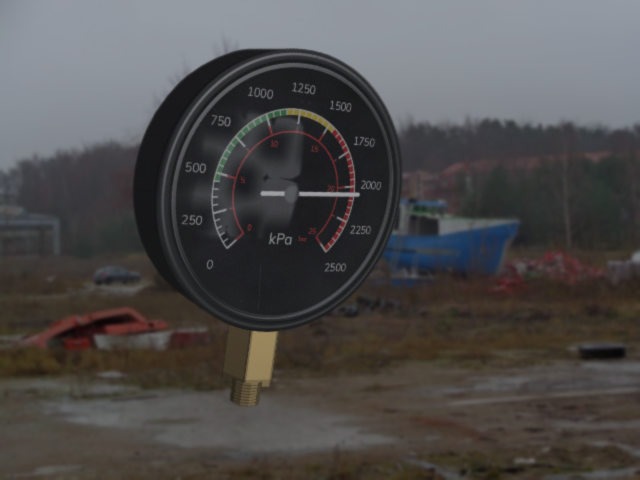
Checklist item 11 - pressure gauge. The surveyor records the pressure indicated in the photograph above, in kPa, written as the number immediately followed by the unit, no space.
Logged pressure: 2050kPa
